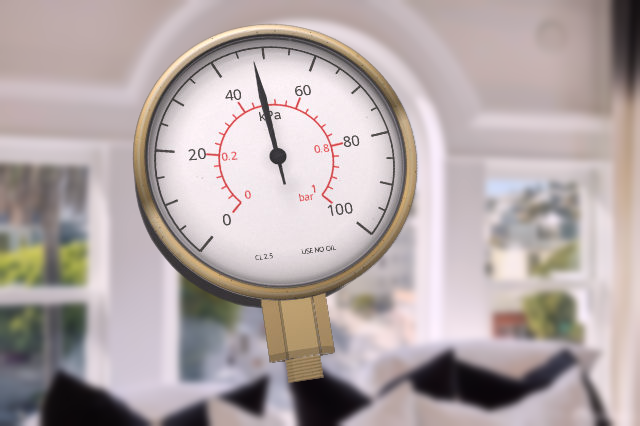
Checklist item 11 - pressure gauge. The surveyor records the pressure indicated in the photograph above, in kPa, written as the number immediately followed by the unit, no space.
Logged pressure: 47.5kPa
